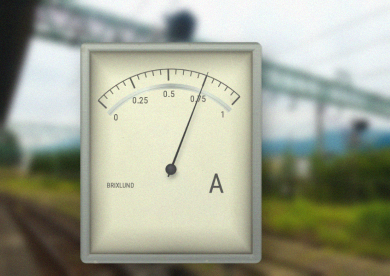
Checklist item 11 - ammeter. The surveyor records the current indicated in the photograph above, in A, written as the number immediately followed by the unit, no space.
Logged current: 0.75A
